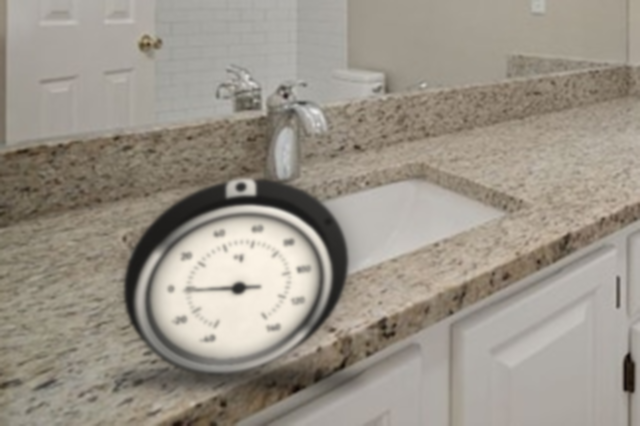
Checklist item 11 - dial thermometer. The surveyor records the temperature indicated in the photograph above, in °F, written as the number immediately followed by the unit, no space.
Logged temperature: 0°F
